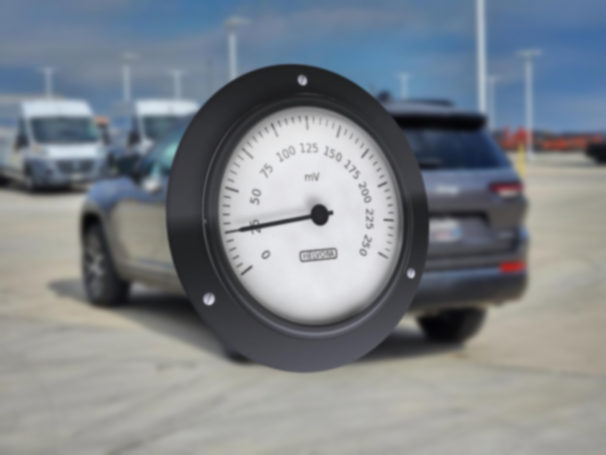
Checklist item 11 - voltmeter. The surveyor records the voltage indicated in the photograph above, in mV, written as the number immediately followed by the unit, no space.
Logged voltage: 25mV
